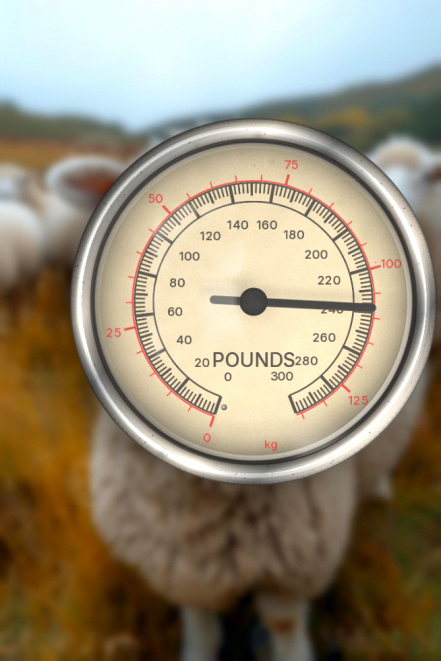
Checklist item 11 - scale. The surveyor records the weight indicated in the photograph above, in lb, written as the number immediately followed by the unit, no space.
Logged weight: 238lb
